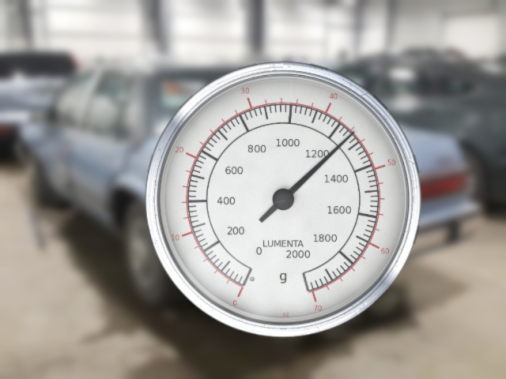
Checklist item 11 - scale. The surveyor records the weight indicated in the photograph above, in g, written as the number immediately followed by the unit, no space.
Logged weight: 1260g
